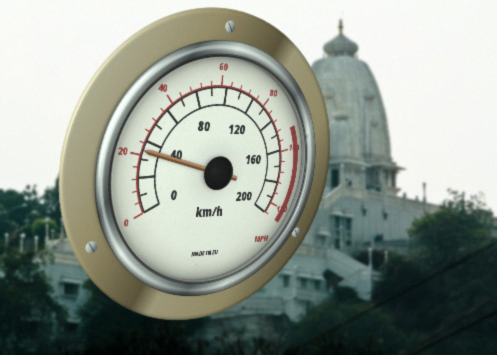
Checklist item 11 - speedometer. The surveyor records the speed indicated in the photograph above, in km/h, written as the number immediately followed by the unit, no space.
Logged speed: 35km/h
